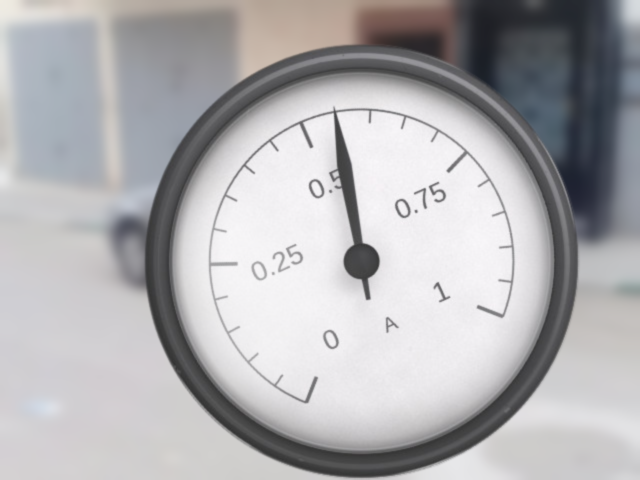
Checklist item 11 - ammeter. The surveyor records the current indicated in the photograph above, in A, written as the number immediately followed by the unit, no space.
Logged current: 0.55A
